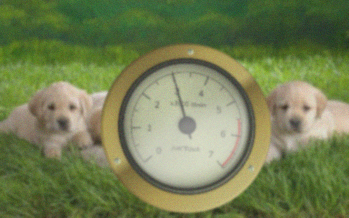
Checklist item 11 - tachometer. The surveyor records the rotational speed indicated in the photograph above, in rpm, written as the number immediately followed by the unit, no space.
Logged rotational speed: 3000rpm
